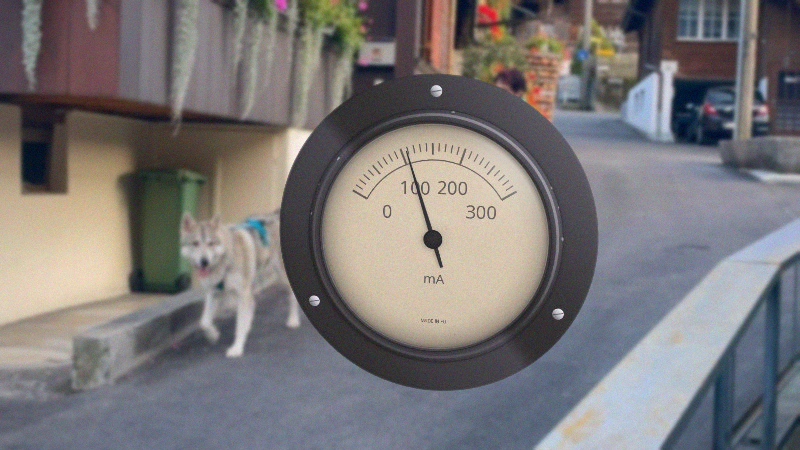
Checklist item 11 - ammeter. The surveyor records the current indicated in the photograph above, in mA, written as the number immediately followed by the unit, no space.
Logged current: 110mA
